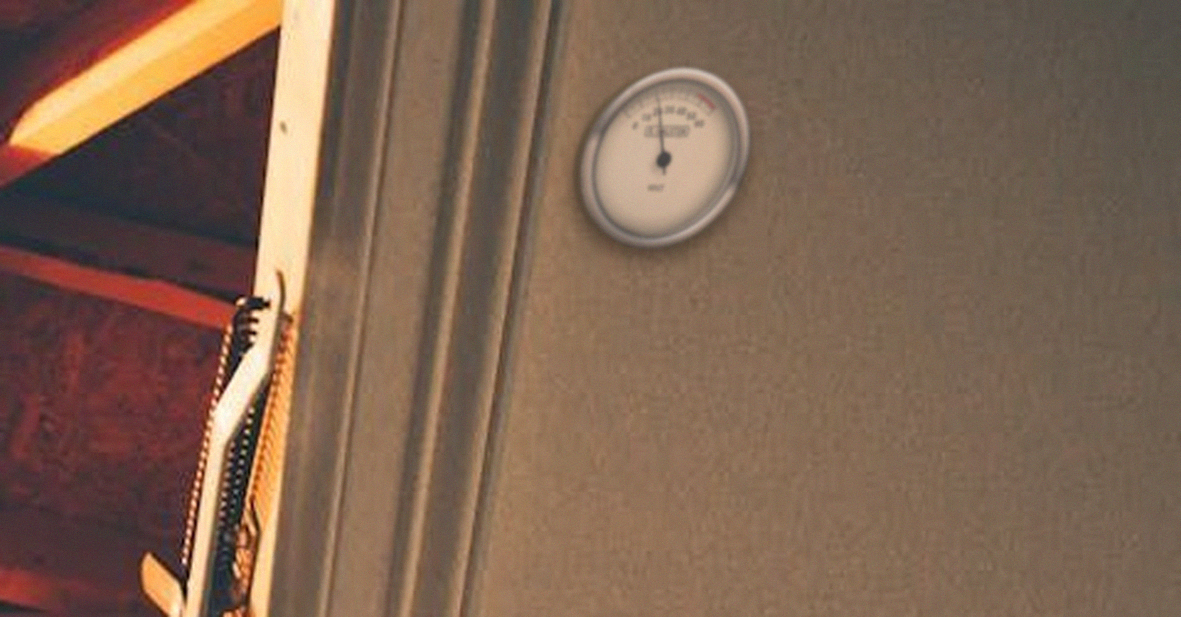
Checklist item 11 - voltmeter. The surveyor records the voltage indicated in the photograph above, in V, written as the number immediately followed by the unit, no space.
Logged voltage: 20V
